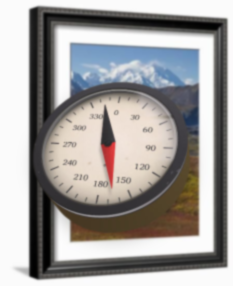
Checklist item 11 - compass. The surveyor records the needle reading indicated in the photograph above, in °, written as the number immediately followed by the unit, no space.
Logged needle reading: 165°
